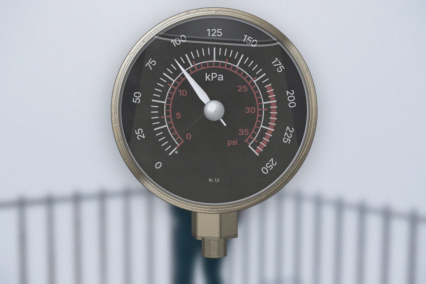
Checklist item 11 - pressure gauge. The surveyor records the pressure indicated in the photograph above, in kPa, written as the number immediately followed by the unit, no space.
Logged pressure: 90kPa
